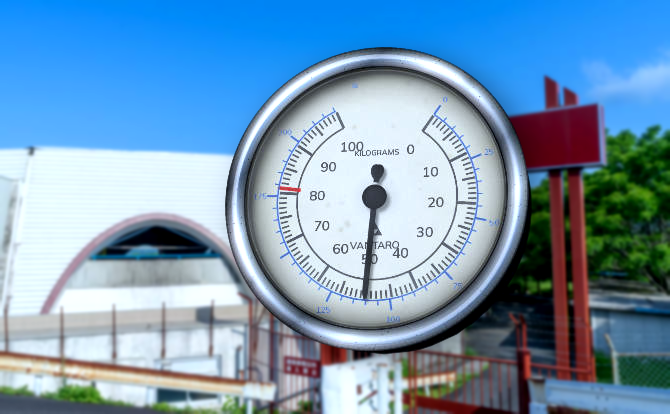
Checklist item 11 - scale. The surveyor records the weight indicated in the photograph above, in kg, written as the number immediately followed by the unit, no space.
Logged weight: 50kg
